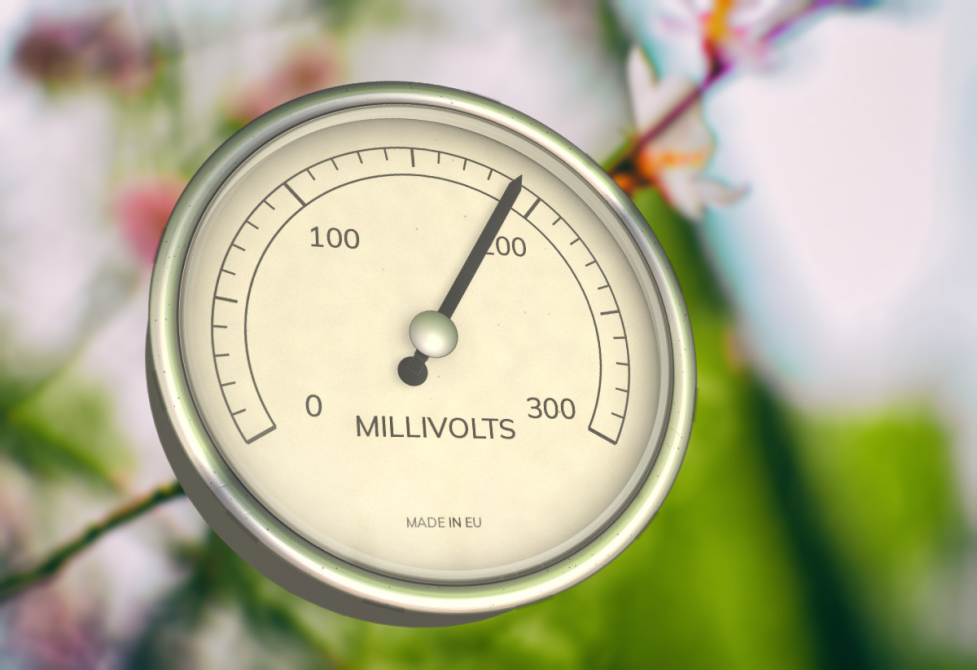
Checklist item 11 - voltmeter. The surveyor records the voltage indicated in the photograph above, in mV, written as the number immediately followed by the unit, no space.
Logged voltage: 190mV
